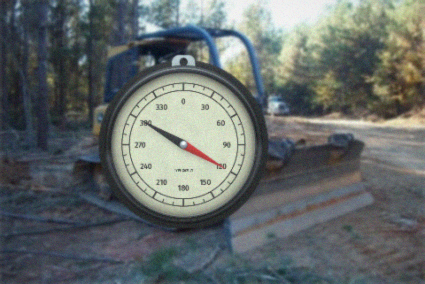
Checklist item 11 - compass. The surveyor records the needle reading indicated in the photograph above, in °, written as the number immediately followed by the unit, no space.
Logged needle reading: 120°
